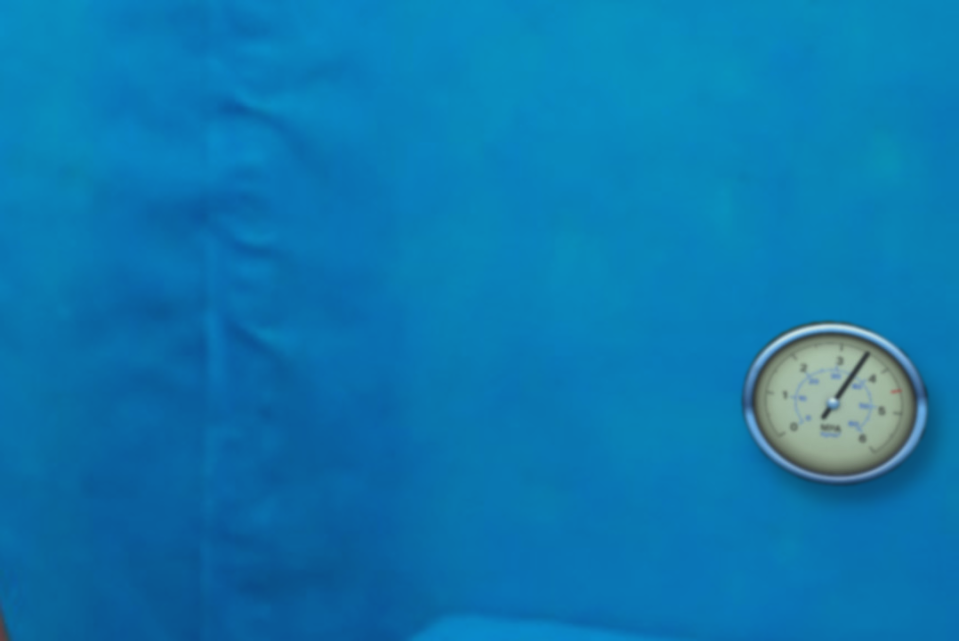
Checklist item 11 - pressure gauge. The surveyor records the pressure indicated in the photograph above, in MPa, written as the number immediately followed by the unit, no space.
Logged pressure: 3.5MPa
